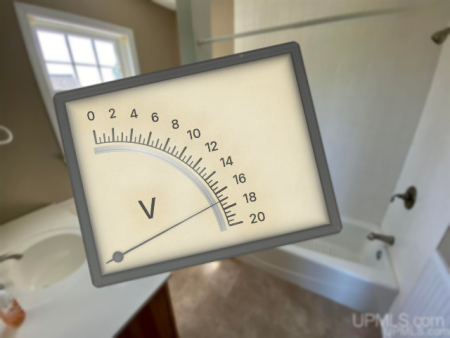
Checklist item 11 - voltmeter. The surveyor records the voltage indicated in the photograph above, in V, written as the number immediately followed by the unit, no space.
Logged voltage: 17V
